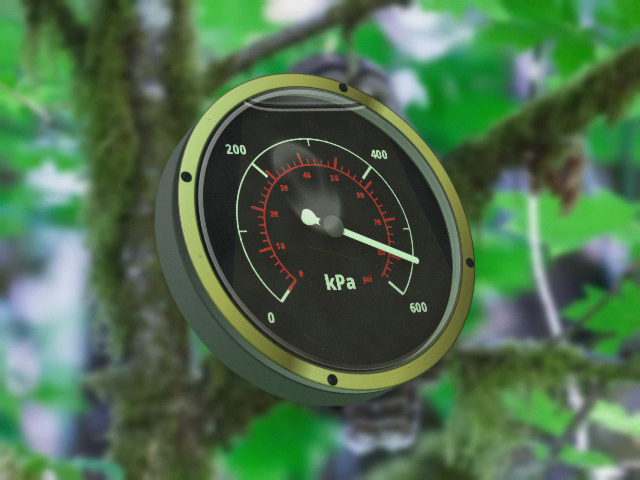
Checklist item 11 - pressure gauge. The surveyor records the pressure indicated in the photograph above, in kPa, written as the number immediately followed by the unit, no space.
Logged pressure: 550kPa
